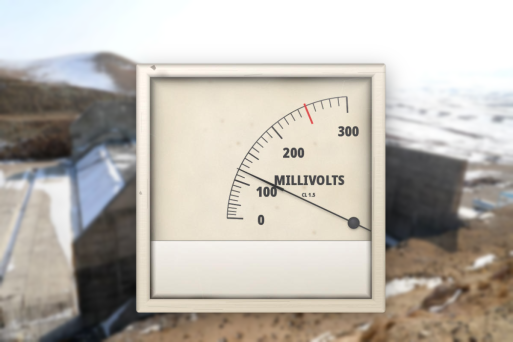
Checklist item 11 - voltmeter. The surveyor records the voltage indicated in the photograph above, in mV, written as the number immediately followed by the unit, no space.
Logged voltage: 120mV
